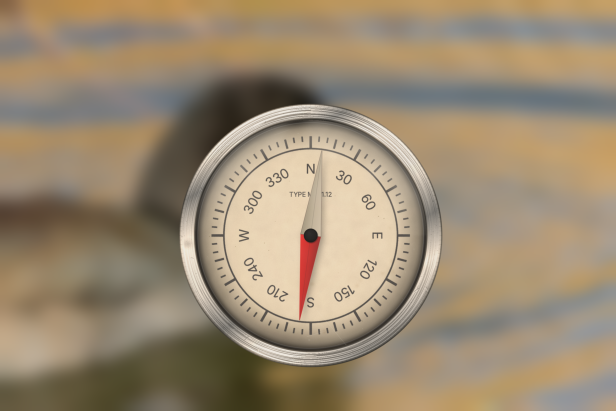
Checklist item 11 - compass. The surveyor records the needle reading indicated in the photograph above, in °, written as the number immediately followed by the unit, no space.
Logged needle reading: 187.5°
